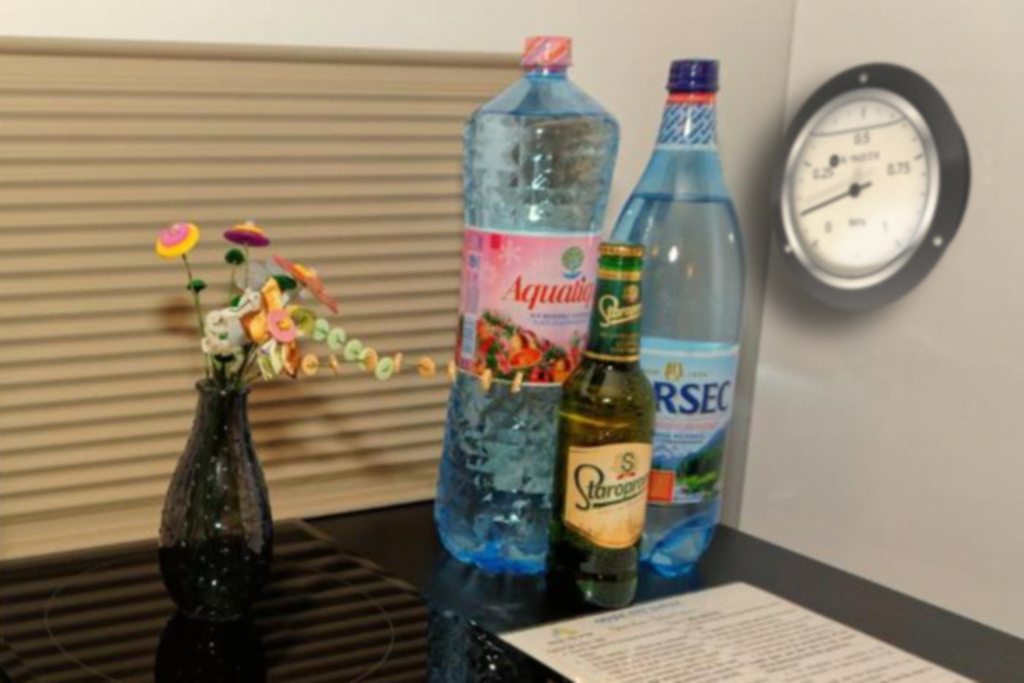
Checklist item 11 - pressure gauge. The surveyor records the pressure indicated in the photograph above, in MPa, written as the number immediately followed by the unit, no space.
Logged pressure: 0.1MPa
